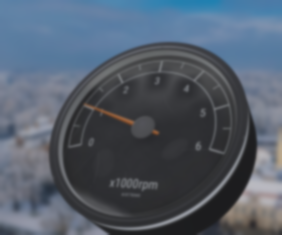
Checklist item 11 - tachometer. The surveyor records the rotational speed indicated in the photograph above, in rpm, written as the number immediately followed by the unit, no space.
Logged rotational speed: 1000rpm
